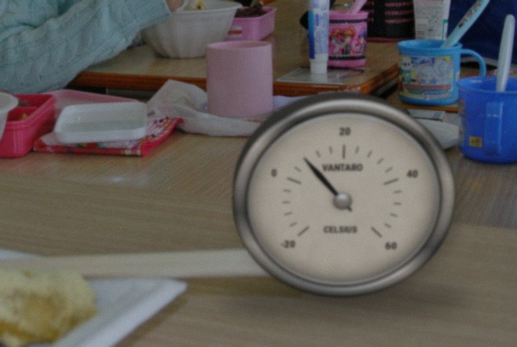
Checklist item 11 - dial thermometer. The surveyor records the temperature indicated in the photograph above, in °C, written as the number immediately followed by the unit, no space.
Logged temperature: 8°C
